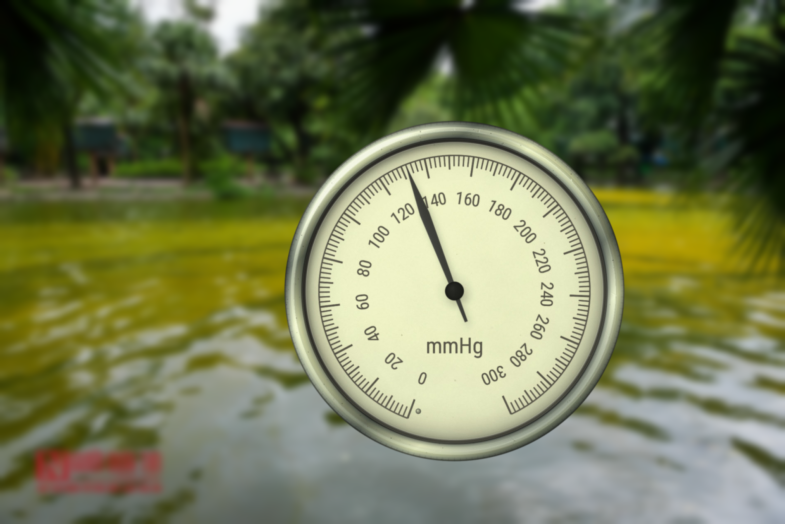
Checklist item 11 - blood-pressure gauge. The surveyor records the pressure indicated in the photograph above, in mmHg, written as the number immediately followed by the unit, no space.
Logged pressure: 132mmHg
